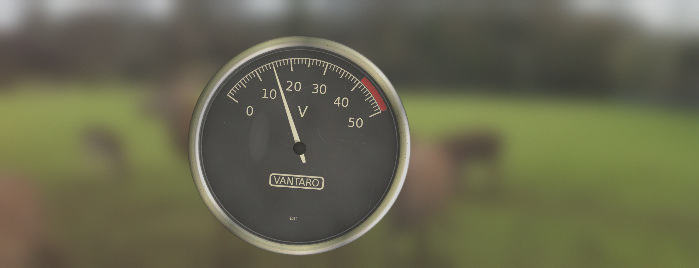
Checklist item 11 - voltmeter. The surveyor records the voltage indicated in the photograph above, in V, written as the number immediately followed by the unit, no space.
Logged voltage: 15V
